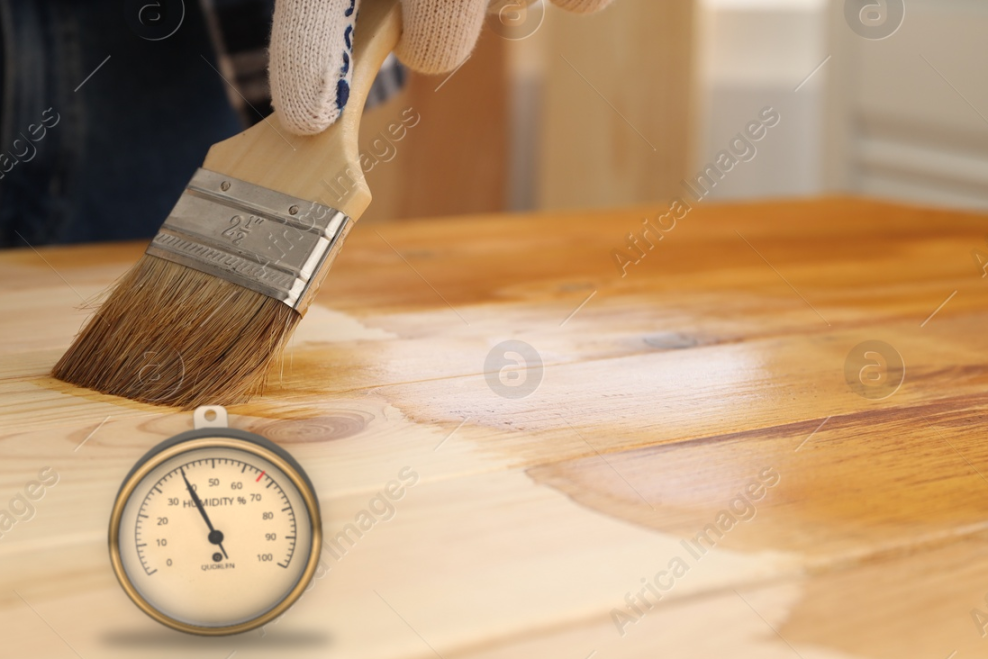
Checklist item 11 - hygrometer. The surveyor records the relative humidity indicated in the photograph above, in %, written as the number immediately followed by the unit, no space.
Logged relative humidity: 40%
